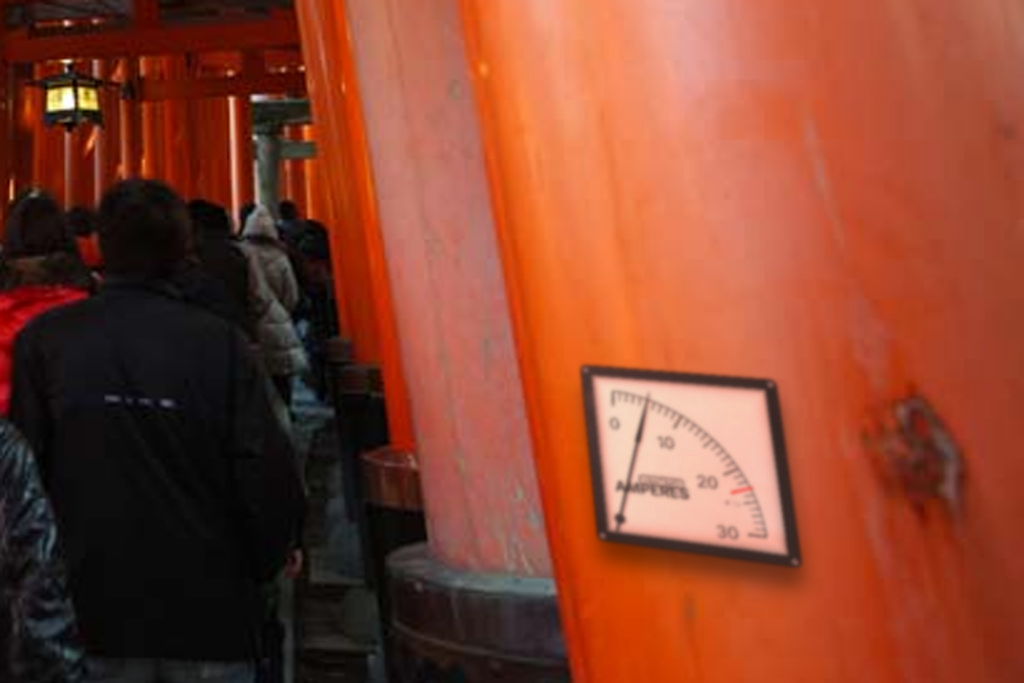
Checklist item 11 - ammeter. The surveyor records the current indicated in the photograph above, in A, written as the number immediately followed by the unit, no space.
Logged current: 5A
